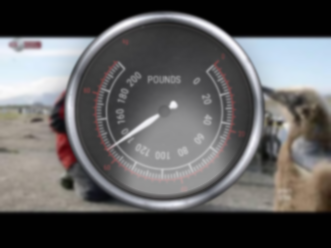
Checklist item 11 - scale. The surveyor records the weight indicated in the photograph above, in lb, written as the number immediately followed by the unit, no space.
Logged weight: 140lb
